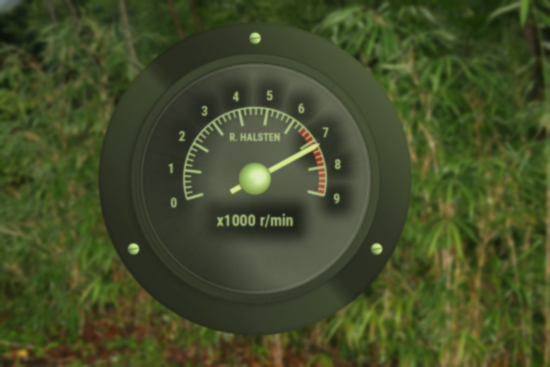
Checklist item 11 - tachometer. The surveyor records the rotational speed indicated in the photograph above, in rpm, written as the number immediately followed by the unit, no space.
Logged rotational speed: 7200rpm
